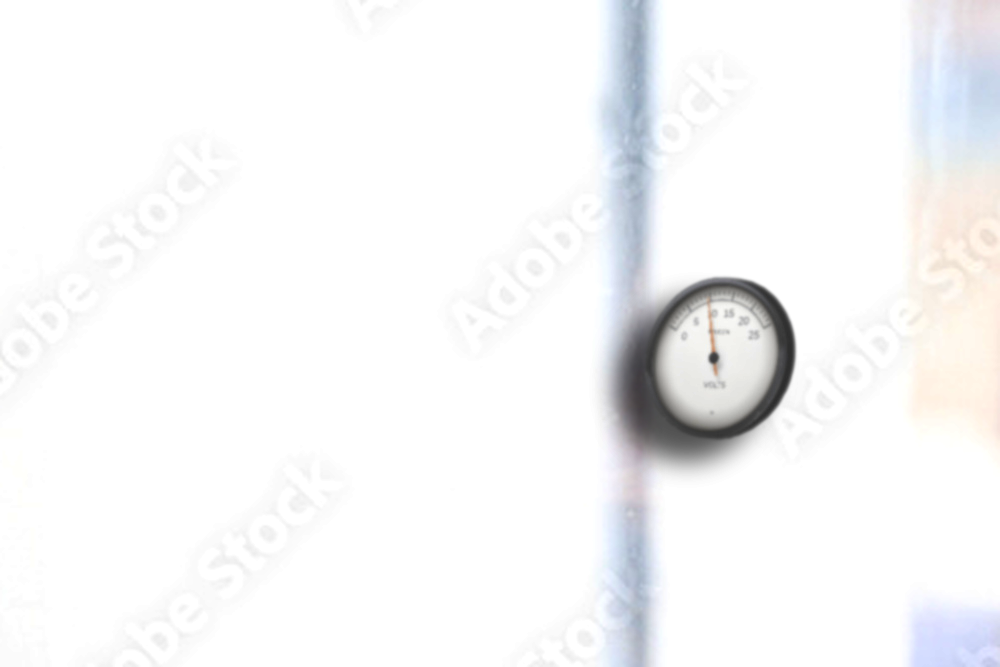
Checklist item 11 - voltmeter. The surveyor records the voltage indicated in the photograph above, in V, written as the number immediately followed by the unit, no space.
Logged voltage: 10V
